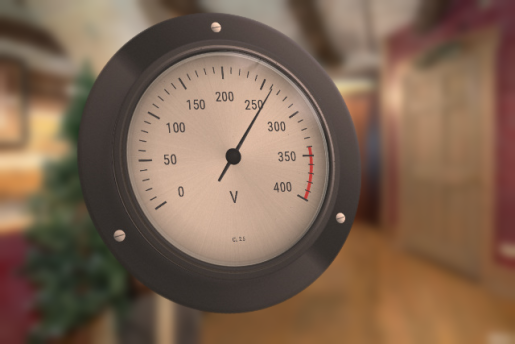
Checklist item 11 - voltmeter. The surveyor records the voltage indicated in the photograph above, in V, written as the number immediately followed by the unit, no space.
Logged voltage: 260V
